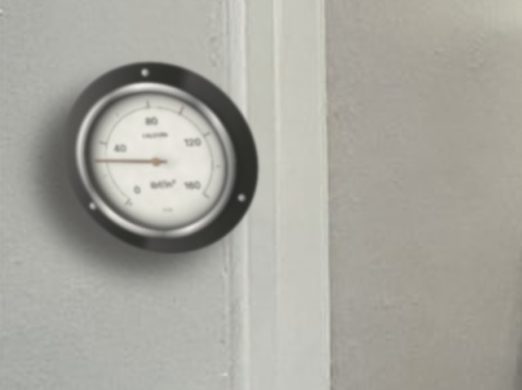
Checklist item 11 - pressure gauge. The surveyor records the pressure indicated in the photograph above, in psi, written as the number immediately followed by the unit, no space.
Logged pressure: 30psi
